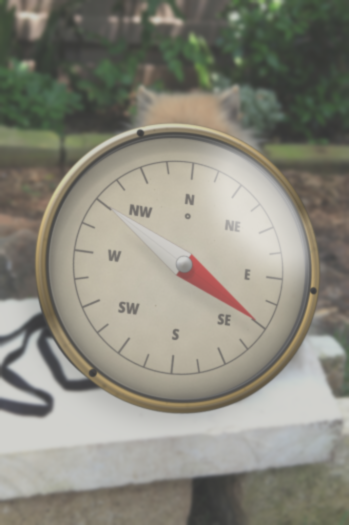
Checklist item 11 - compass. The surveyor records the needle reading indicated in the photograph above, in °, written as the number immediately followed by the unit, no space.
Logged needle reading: 120°
